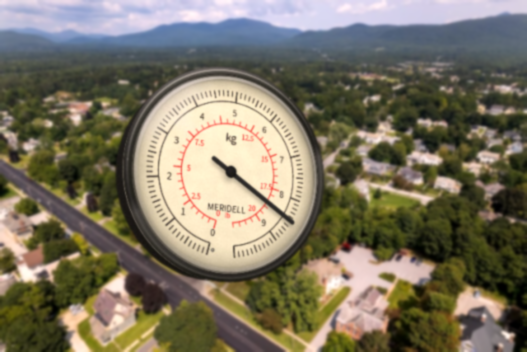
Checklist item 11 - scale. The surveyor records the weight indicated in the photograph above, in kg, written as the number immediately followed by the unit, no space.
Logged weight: 8.5kg
